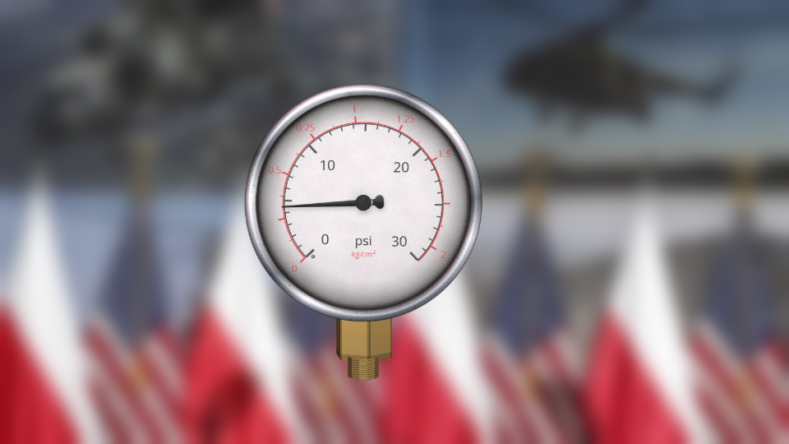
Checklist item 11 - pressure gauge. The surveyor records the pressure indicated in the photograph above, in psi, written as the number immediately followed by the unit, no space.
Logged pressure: 4.5psi
